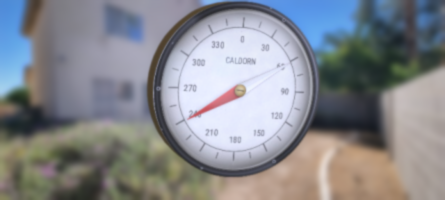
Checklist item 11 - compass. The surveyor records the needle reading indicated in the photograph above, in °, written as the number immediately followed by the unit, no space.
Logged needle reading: 240°
